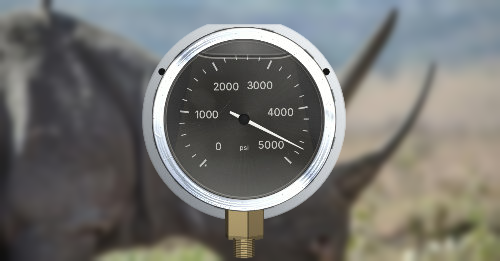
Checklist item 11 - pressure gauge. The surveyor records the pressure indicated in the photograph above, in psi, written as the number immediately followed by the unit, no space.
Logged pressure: 4700psi
